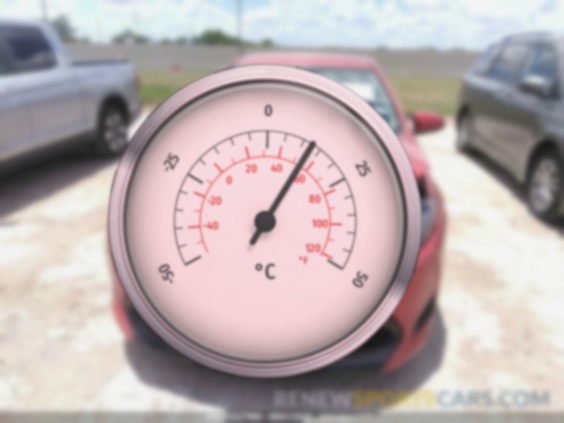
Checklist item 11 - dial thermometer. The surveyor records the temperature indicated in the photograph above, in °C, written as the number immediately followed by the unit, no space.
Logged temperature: 12.5°C
